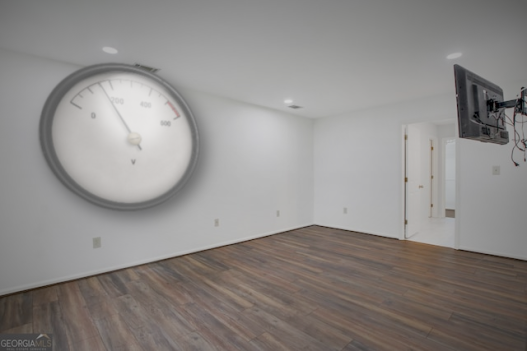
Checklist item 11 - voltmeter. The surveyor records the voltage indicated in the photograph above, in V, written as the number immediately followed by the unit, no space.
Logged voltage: 150V
